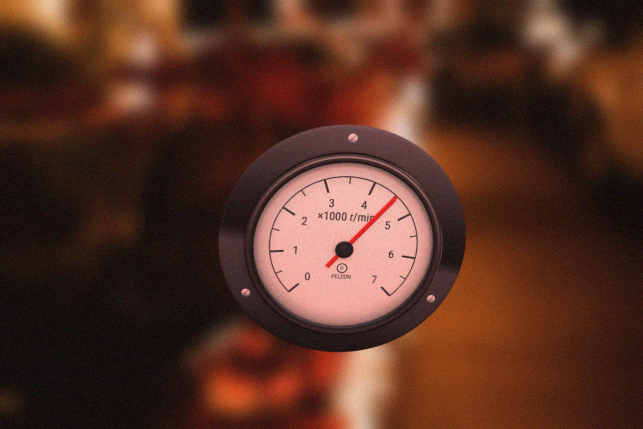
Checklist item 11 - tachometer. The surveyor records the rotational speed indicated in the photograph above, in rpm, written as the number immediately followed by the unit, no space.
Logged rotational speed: 4500rpm
